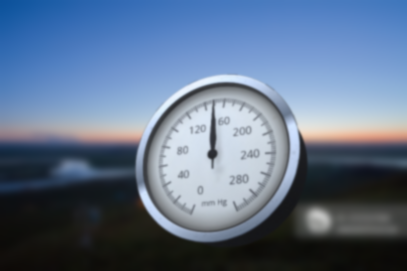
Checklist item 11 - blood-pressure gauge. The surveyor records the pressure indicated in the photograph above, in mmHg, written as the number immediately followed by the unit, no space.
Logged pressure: 150mmHg
